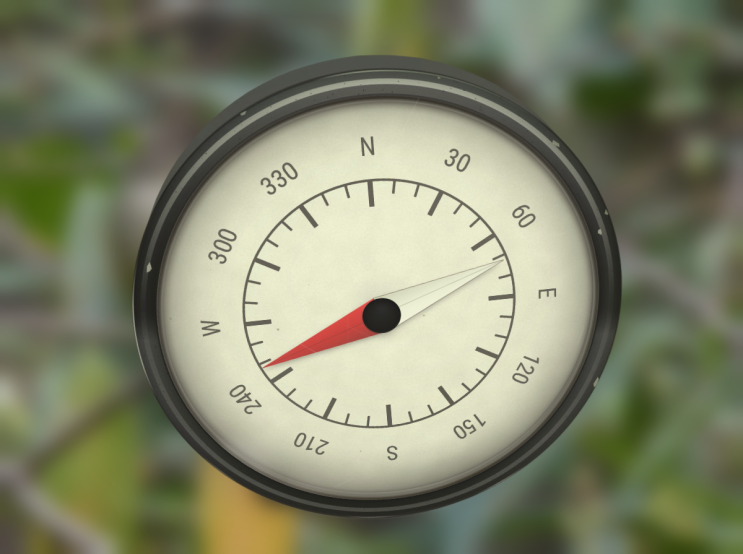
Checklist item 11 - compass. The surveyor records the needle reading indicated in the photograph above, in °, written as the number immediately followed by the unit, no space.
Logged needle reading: 250°
